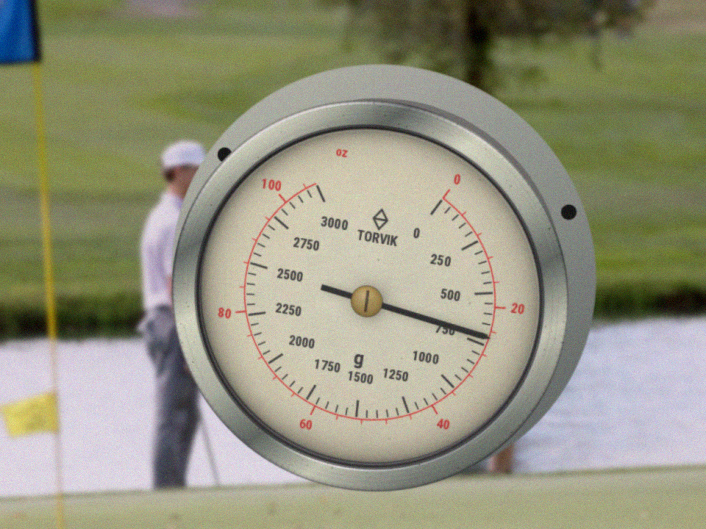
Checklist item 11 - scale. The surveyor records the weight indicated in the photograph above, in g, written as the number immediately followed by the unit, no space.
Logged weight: 700g
